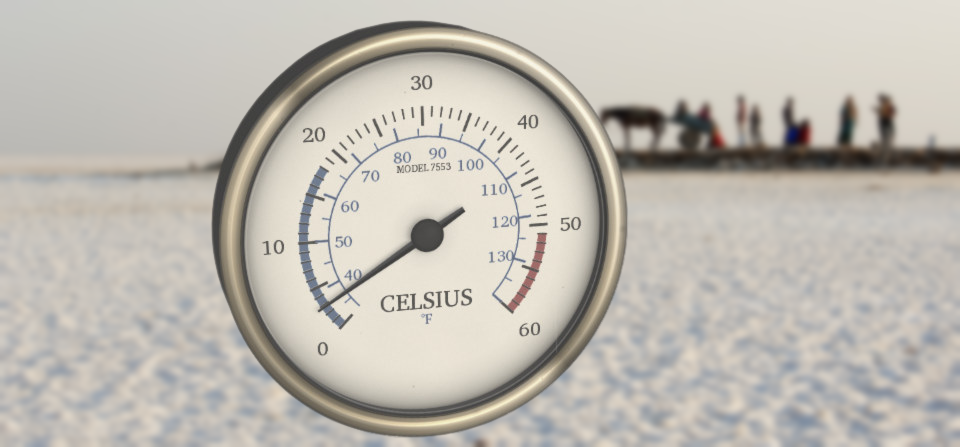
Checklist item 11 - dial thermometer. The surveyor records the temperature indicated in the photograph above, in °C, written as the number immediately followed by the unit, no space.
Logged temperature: 3°C
